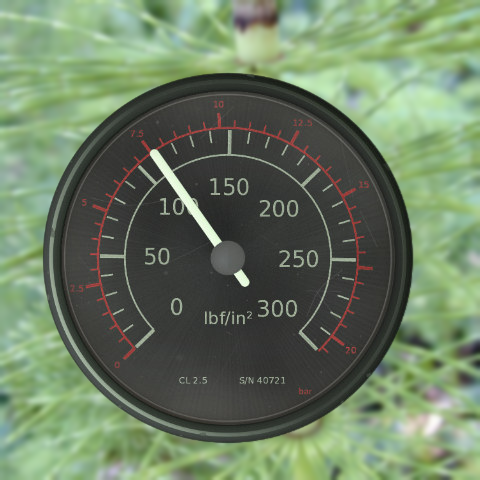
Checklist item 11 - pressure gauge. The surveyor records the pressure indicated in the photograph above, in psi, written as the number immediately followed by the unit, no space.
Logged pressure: 110psi
